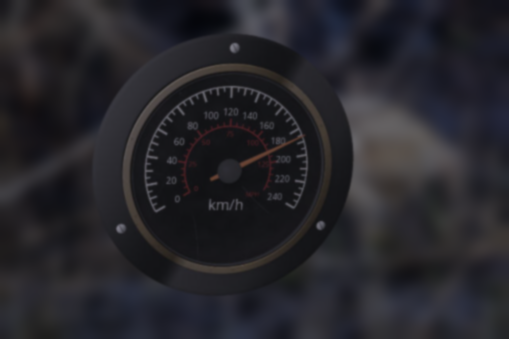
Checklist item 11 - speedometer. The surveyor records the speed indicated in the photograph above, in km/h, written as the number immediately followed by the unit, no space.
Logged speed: 185km/h
